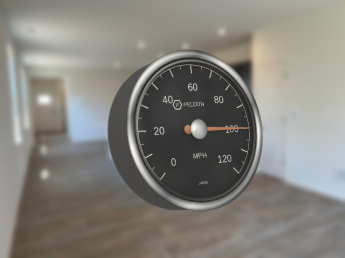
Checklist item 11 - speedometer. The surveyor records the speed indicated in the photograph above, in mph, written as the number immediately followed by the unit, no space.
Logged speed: 100mph
